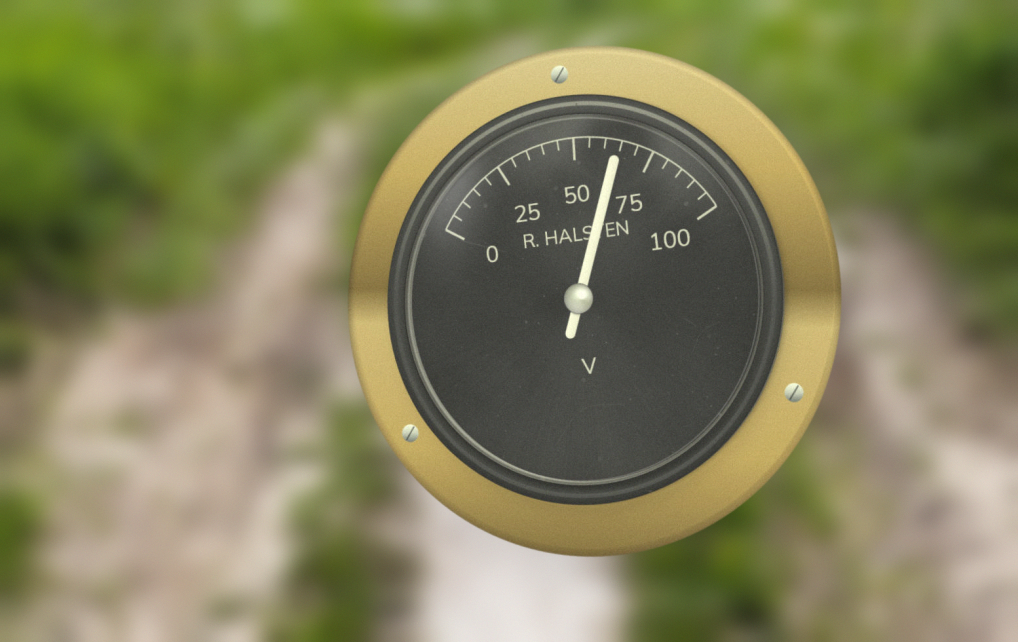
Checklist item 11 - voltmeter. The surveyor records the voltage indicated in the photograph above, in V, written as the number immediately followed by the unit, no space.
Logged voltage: 65V
